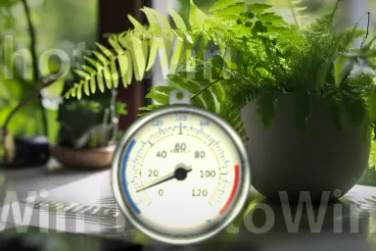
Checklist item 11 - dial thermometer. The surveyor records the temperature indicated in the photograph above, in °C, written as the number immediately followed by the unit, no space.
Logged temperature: 10°C
